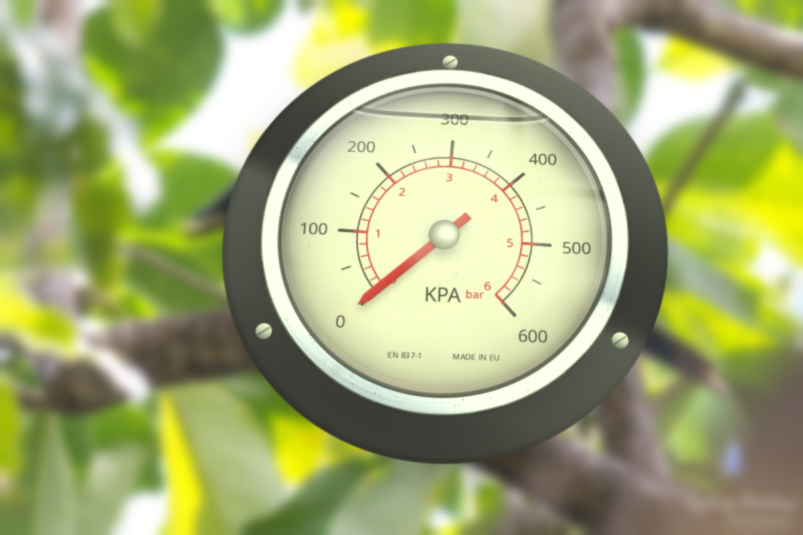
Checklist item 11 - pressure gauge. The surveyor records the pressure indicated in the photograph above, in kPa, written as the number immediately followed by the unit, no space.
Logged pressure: 0kPa
